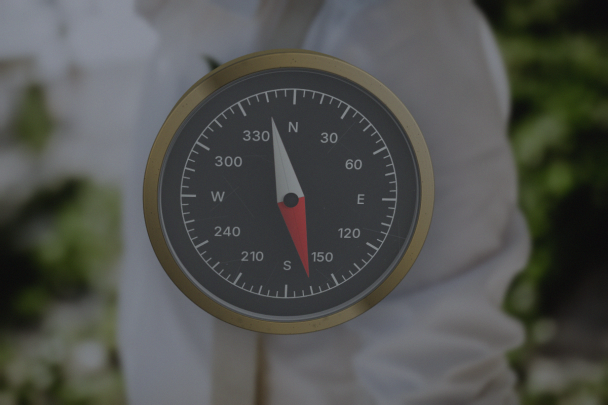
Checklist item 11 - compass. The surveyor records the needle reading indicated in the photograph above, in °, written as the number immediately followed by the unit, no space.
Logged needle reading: 165°
